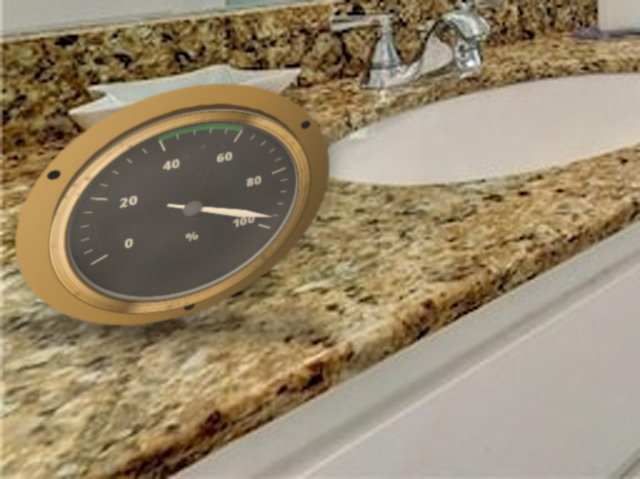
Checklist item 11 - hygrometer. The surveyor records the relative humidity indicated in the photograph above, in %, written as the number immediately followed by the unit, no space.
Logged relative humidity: 96%
